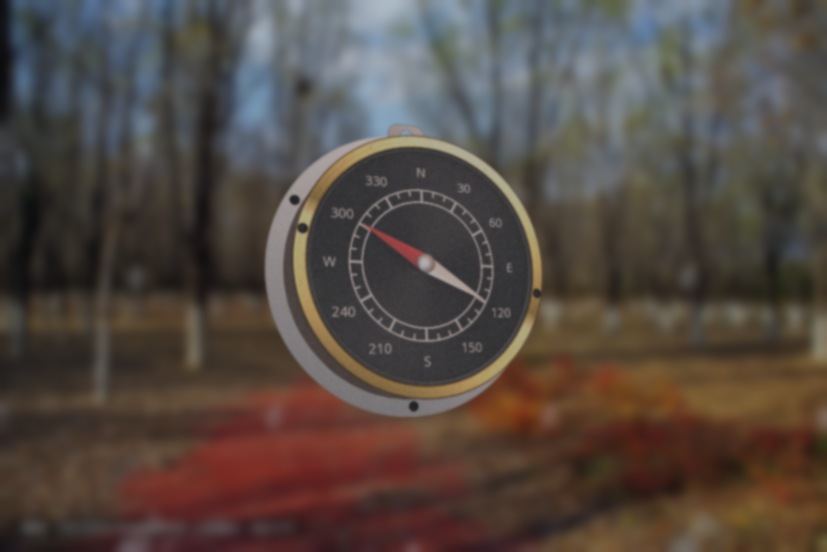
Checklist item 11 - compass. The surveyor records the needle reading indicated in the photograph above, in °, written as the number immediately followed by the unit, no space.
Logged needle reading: 300°
